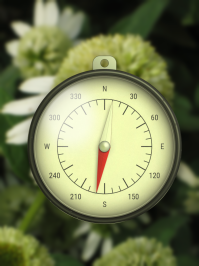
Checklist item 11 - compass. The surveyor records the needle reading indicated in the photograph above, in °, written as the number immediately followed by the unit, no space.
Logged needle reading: 190°
